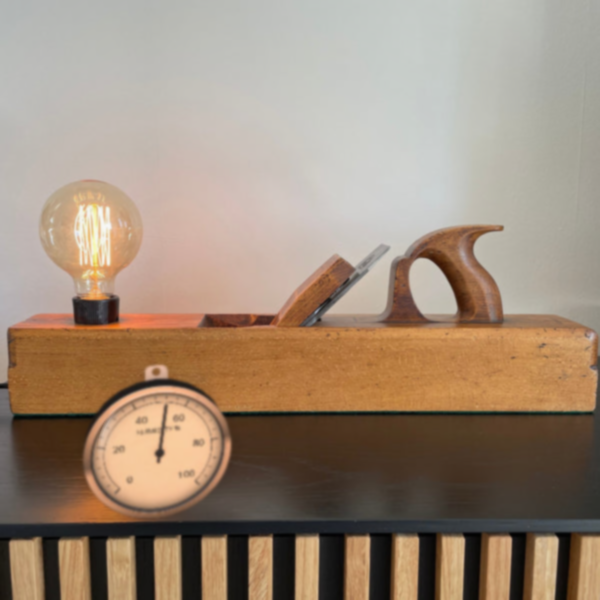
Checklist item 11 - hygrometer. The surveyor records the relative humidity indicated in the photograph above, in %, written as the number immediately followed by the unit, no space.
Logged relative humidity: 52%
